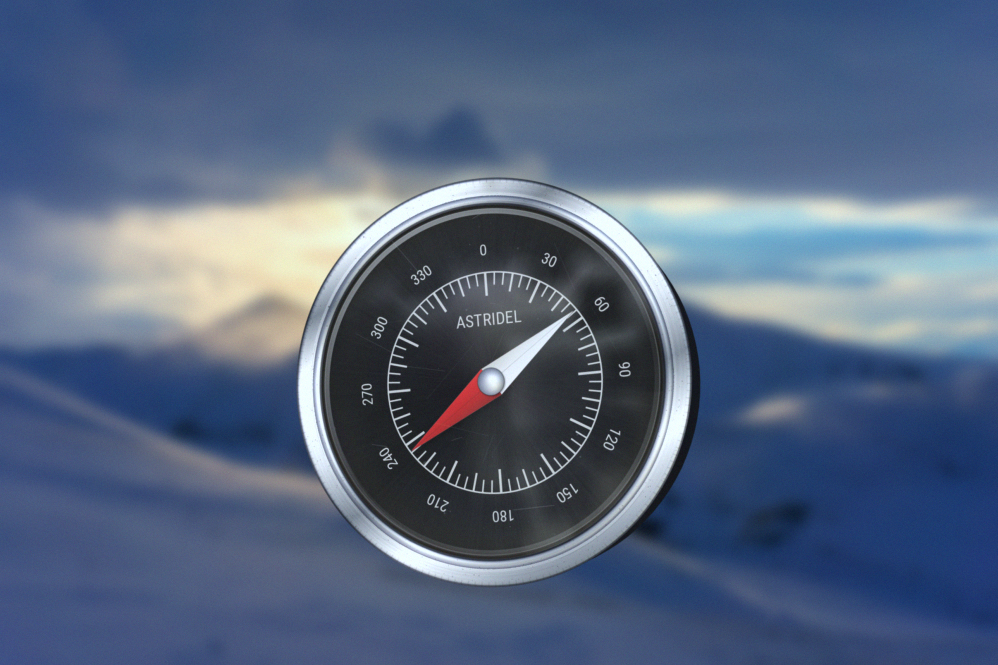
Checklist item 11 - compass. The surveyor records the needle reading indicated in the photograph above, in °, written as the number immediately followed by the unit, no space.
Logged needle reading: 235°
